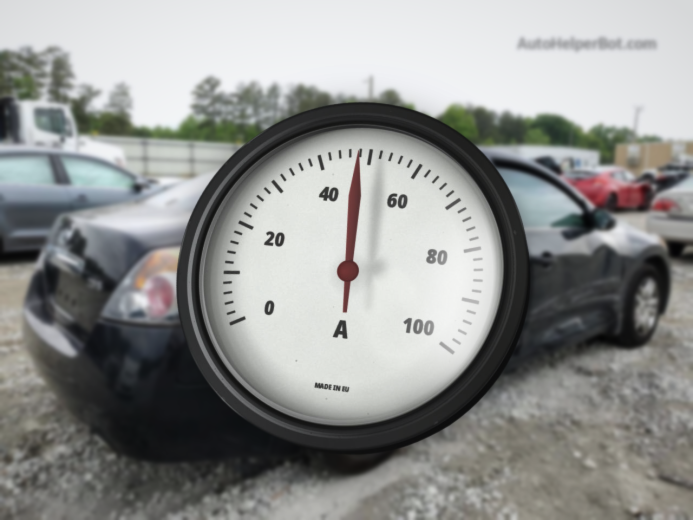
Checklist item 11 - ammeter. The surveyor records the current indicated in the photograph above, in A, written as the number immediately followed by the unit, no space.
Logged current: 48A
